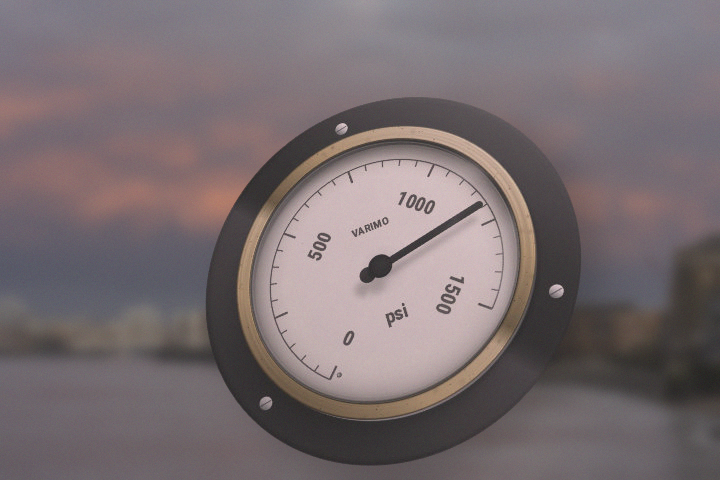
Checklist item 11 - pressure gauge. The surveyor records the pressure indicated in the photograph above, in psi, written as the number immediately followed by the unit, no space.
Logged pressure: 1200psi
